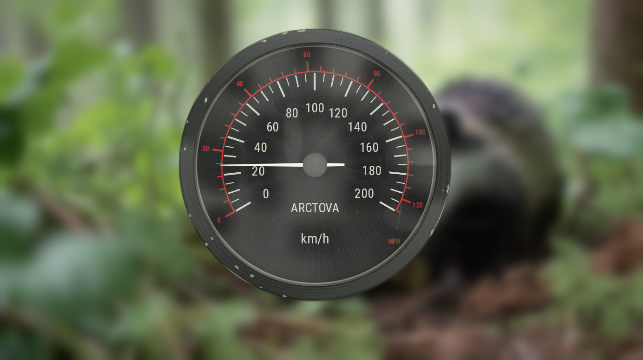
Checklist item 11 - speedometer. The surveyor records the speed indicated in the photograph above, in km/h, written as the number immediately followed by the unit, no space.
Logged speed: 25km/h
